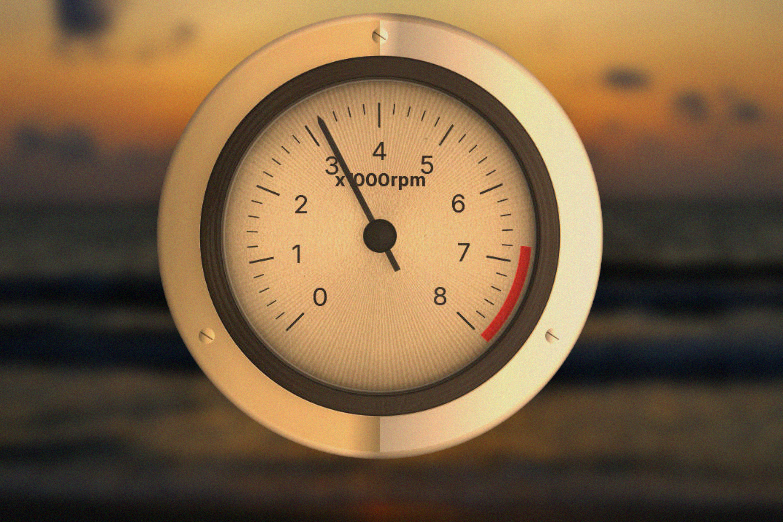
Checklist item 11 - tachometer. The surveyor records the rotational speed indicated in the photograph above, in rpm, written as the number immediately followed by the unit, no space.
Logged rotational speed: 3200rpm
